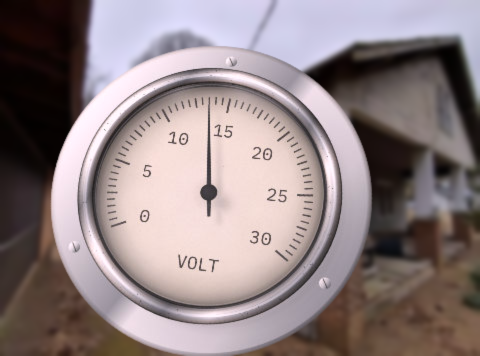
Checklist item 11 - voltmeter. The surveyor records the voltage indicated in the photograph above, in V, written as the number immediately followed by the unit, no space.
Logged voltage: 13.5V
